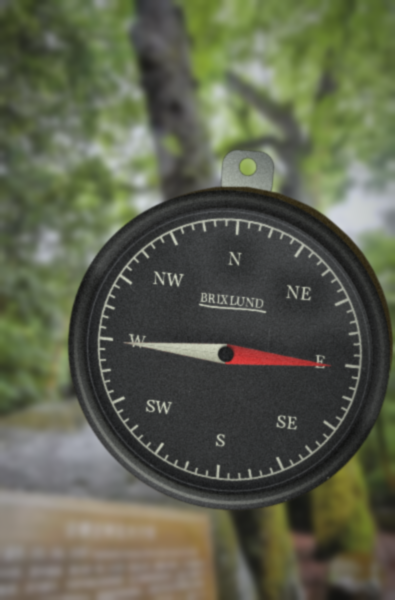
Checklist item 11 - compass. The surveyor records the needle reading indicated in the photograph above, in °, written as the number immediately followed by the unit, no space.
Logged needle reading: 90°
